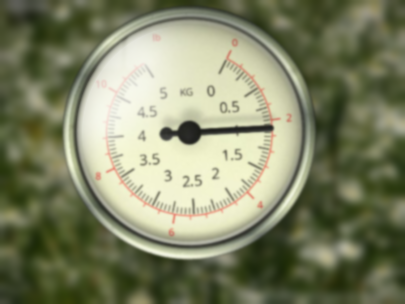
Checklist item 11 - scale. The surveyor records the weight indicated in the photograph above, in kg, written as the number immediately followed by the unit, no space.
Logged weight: 1kg
